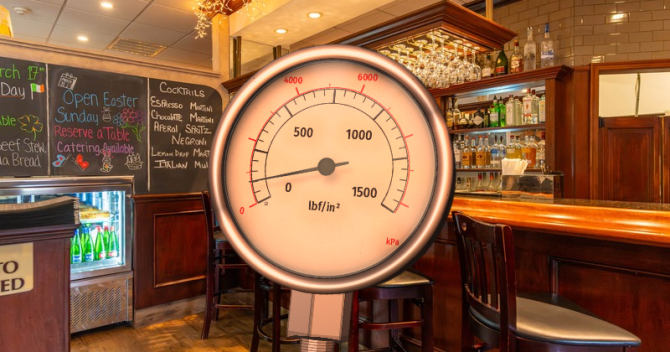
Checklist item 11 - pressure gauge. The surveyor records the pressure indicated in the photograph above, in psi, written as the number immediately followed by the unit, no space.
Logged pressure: 100psi
